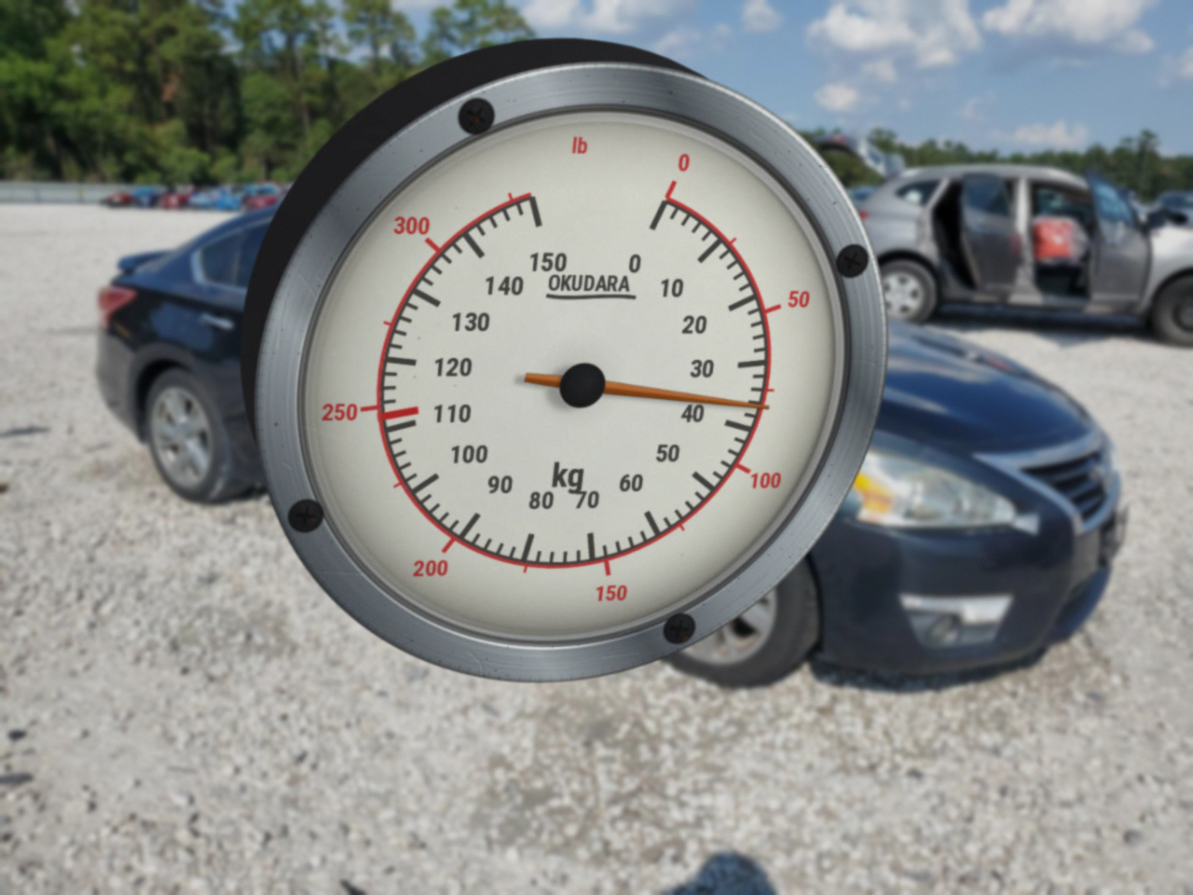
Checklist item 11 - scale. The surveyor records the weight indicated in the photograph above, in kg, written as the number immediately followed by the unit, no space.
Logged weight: 36kg
